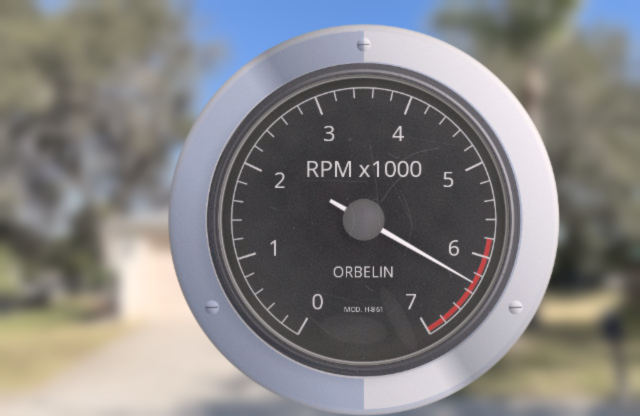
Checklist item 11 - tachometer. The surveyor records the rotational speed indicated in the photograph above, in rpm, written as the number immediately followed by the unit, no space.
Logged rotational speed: 6300rpm
